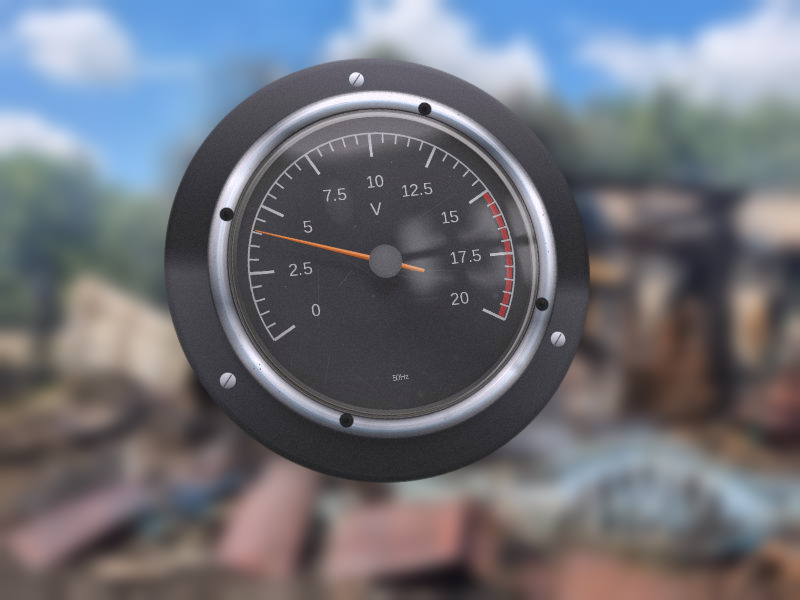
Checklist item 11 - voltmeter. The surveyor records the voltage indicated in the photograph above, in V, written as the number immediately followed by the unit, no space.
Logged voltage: 4V
